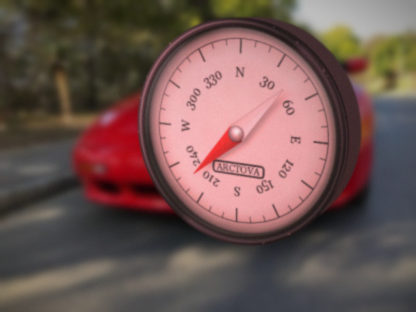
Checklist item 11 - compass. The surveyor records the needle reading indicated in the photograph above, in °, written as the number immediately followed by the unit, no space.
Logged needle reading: 225°
